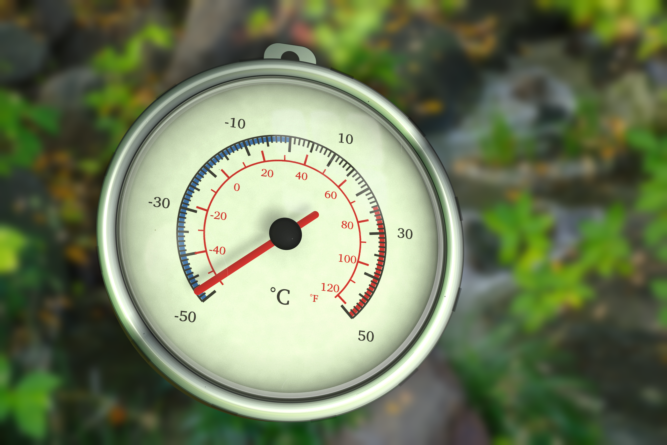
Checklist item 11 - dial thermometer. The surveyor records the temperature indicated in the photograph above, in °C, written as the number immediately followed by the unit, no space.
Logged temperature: -48°C
